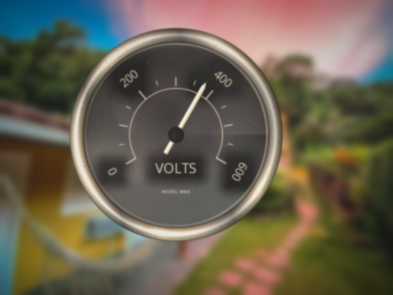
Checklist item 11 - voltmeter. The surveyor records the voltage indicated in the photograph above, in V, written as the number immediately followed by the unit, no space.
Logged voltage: 375V
